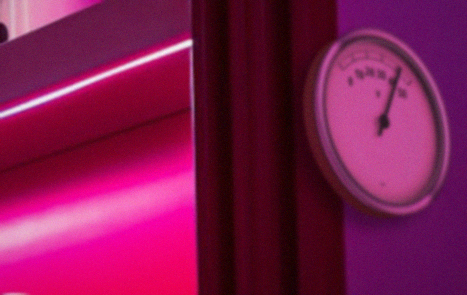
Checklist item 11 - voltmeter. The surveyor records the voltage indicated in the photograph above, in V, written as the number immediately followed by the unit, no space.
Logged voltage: 40V
